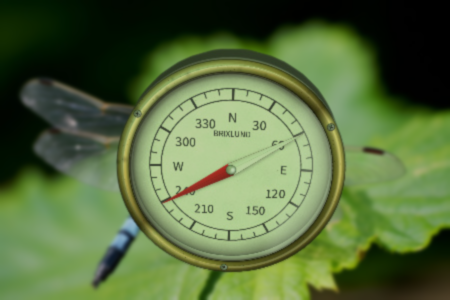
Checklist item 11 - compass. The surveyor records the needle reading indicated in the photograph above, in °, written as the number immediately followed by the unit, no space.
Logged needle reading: 240°
